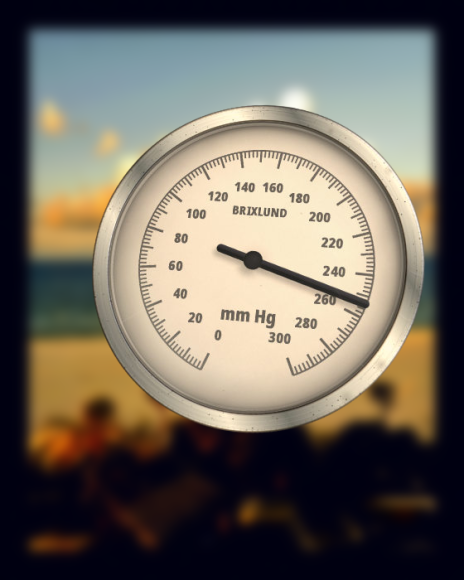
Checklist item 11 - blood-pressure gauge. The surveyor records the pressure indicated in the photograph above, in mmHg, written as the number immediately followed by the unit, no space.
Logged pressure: 254mmHg
